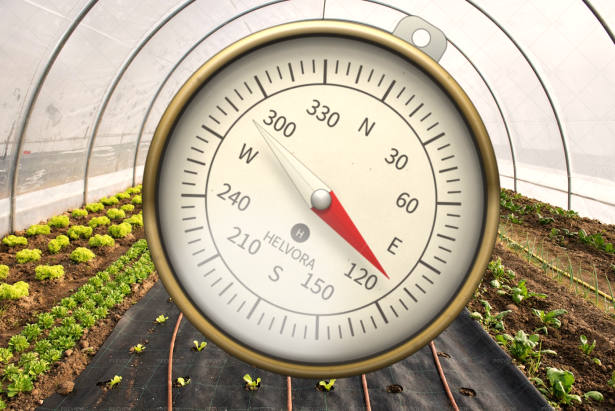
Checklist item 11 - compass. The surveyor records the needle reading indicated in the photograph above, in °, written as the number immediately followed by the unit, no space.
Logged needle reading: 107.5°
